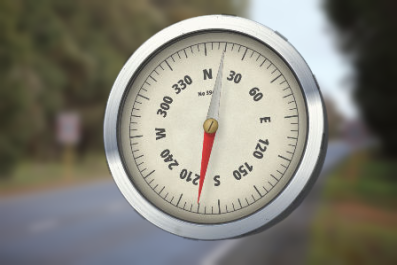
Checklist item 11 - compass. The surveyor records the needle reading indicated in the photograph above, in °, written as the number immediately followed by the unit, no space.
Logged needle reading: 195°
